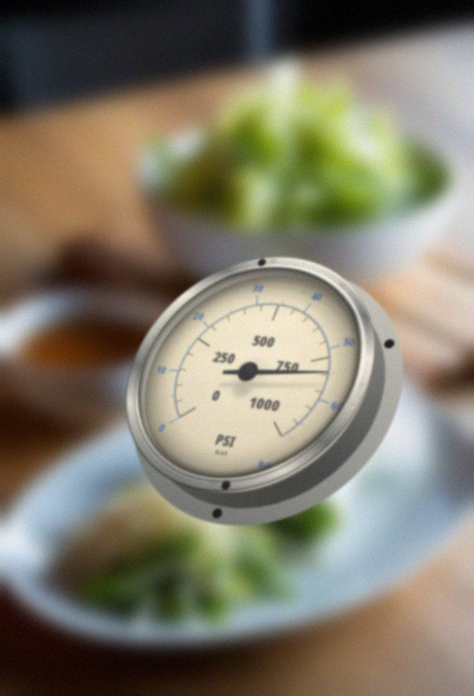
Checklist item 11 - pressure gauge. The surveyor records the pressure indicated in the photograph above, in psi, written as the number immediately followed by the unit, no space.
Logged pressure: 800psi
